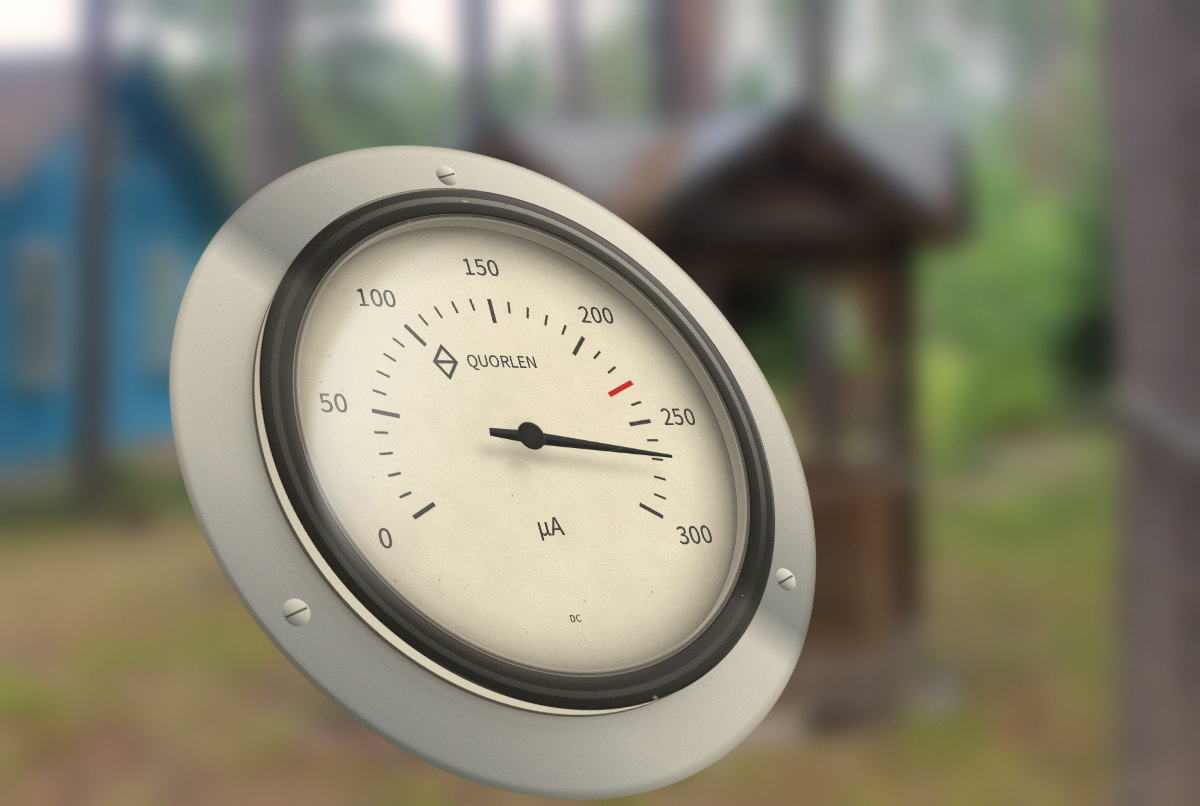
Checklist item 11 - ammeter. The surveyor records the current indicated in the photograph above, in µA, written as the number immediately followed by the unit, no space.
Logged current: 270µA
